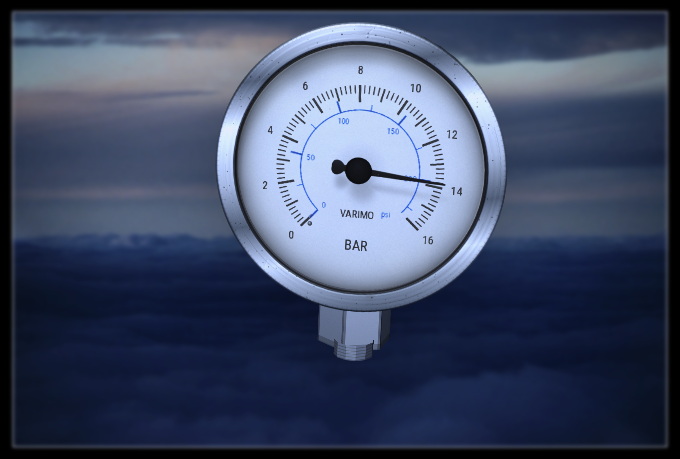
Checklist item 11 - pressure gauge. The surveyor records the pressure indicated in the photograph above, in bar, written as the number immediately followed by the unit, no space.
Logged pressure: 13.8bar
